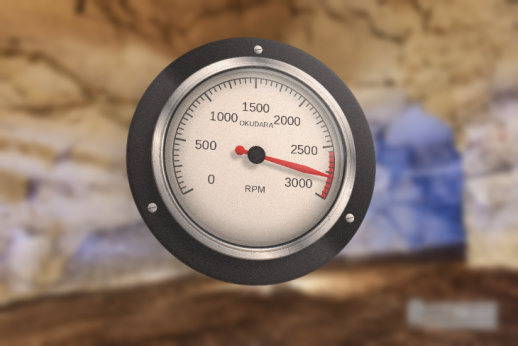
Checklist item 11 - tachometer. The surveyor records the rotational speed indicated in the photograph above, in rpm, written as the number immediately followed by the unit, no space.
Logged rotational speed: 2800rpm
